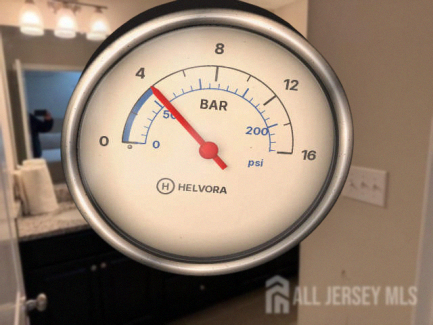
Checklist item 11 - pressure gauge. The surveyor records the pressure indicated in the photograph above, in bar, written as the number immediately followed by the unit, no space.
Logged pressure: 4bar
